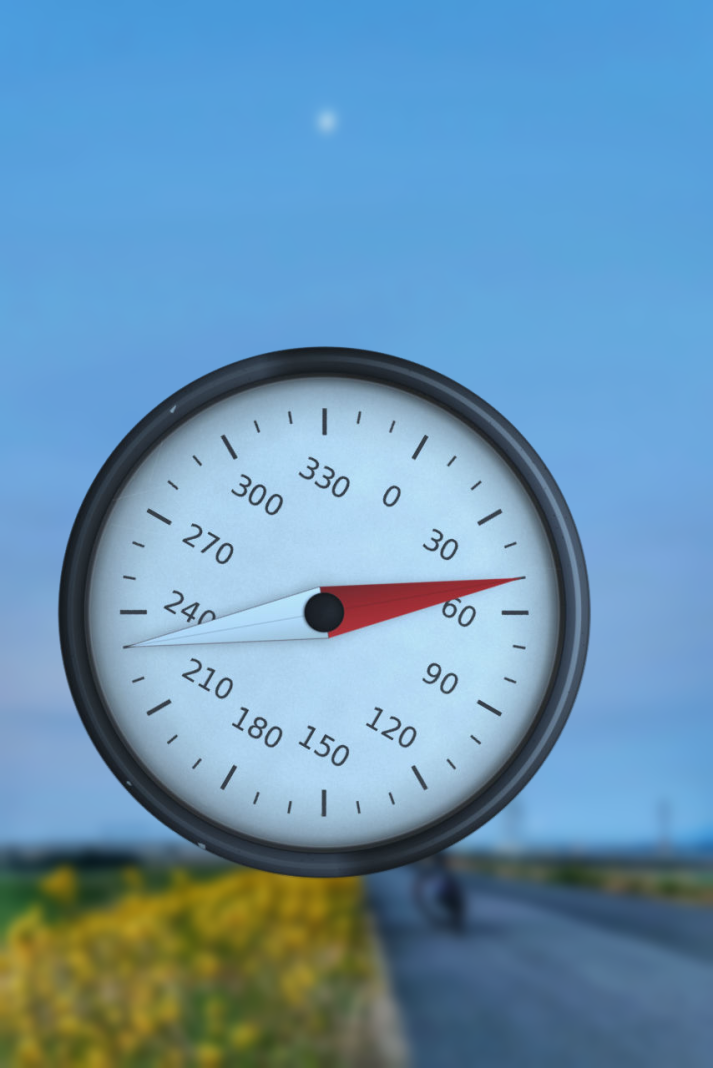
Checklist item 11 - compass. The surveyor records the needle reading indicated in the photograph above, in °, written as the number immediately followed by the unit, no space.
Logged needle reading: 50°
